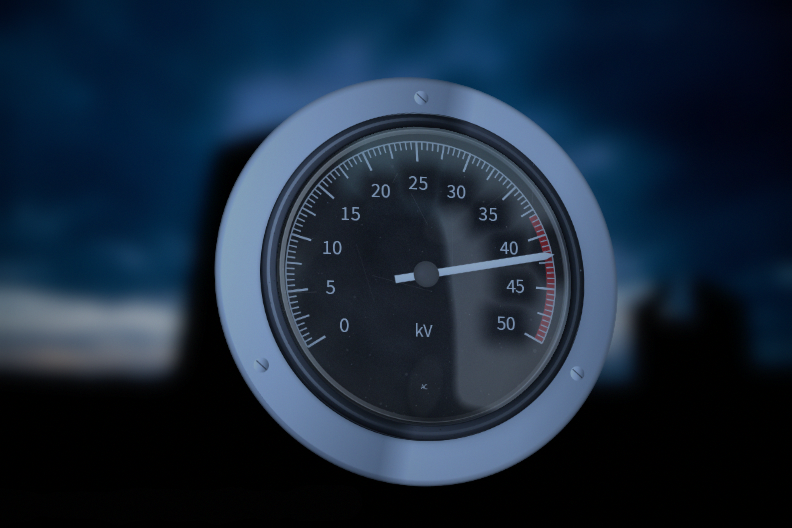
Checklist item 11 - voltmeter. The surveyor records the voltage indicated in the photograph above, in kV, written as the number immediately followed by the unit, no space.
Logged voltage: 42kV
